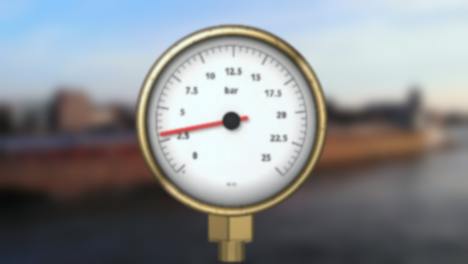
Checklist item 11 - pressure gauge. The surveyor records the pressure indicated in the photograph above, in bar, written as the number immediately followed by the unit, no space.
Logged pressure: 3bar
